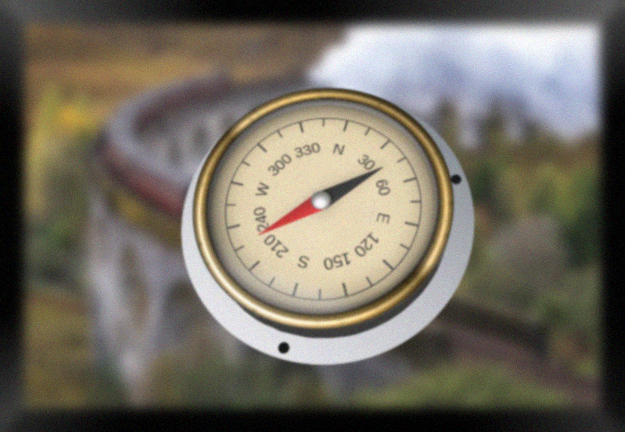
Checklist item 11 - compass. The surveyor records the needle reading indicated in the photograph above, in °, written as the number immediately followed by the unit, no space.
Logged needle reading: 225°
